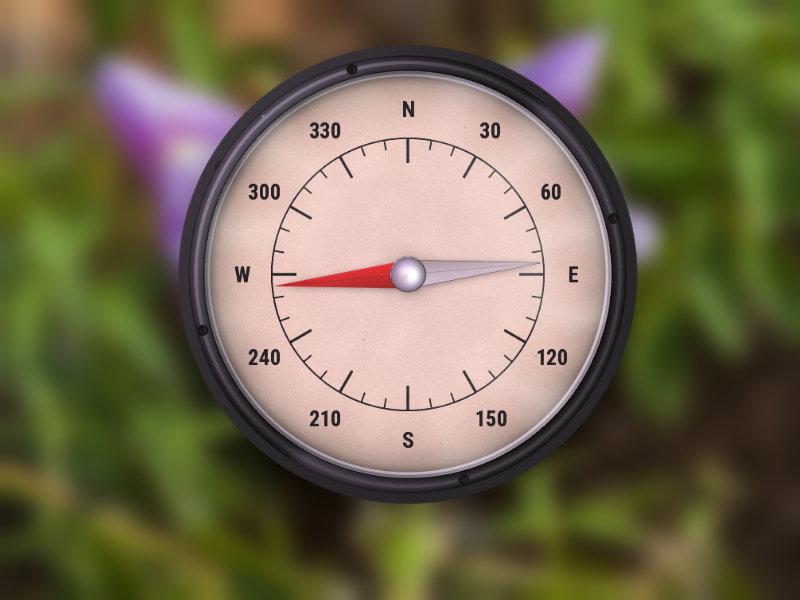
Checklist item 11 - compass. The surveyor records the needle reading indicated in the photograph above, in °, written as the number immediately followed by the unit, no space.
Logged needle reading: 265°
